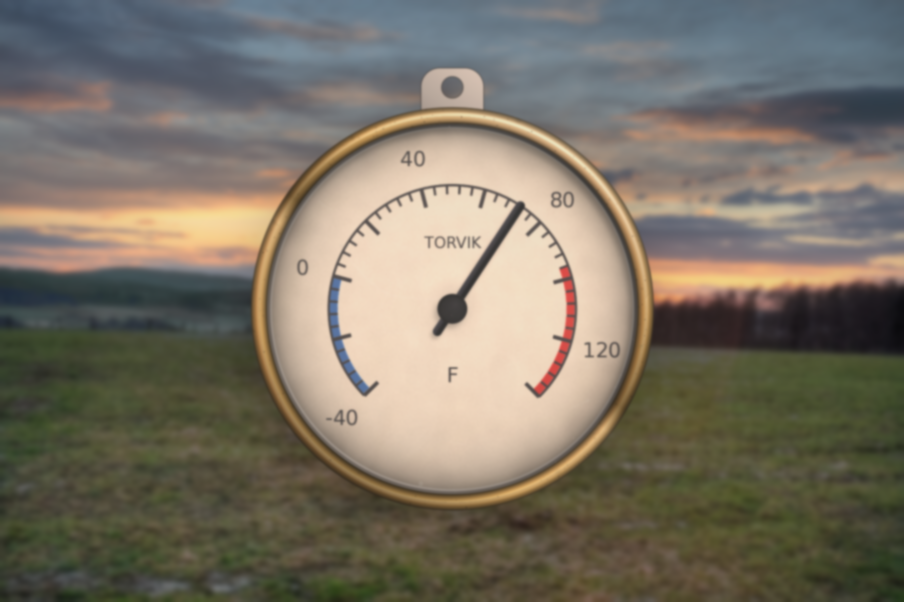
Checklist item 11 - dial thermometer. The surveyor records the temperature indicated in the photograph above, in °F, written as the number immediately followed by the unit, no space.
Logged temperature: 72°F
